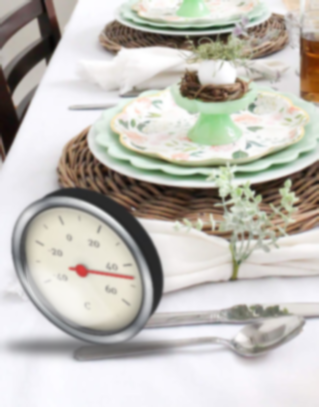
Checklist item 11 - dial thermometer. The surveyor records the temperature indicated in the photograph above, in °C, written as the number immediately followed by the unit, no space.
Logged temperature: 45°C
